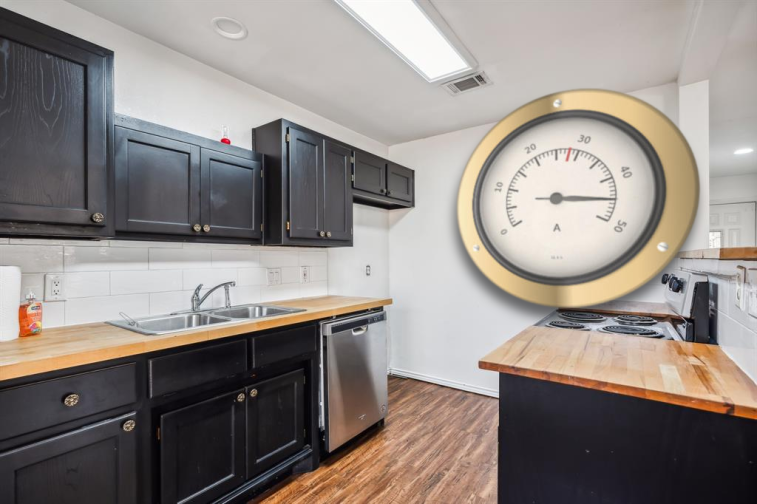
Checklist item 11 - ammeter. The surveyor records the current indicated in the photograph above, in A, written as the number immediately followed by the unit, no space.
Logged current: 45A
